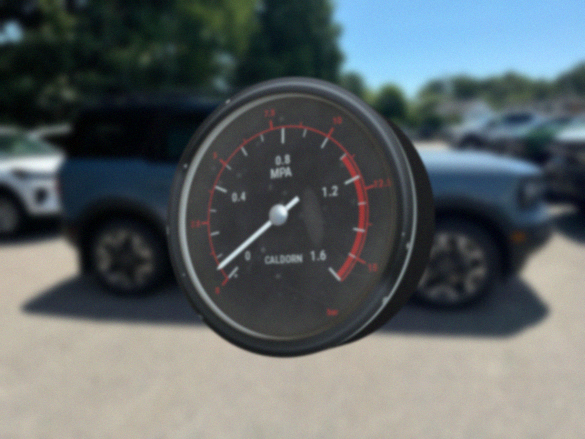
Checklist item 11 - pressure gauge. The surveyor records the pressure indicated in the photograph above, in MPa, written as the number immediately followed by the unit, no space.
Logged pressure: 0.05MPa
